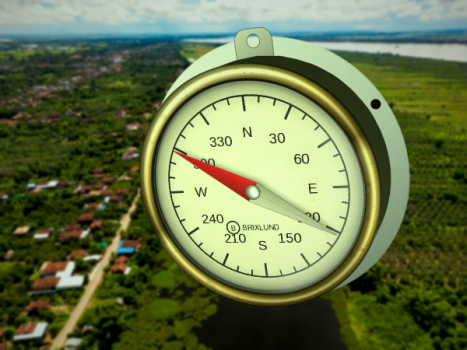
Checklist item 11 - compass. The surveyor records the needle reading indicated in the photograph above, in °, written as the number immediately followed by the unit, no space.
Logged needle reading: 300°
